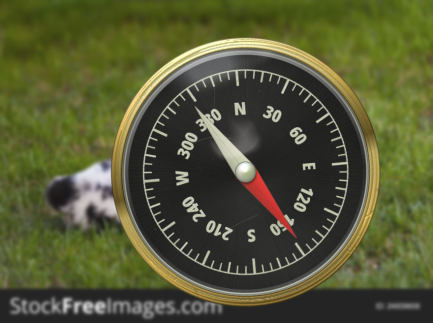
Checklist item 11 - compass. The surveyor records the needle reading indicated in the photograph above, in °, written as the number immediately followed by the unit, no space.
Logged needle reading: 147.5°
